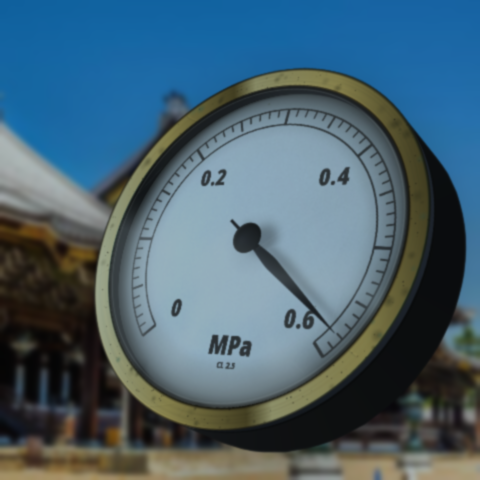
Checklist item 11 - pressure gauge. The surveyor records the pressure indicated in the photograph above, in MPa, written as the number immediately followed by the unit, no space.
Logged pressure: 0.58MPa
